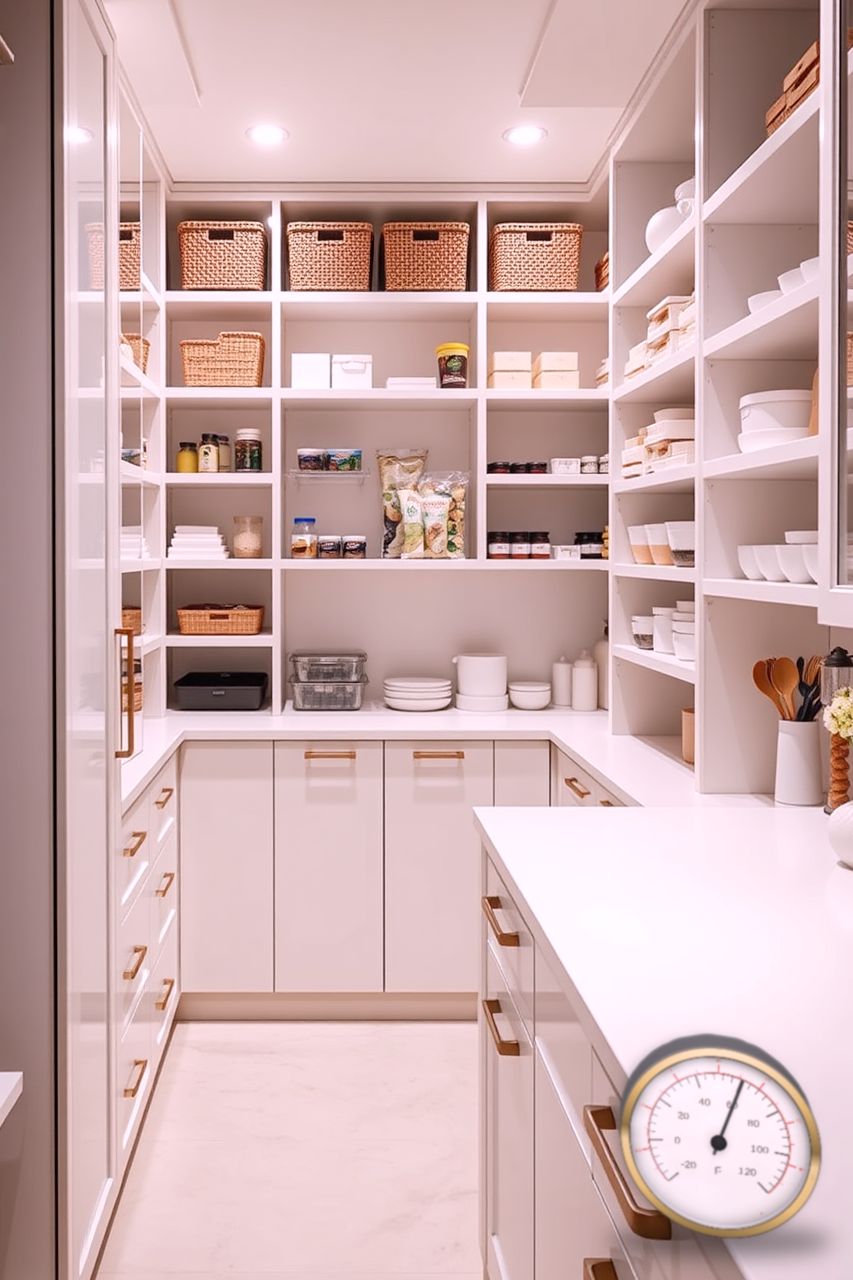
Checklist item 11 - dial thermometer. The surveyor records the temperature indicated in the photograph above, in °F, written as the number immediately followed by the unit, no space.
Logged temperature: 60°F
